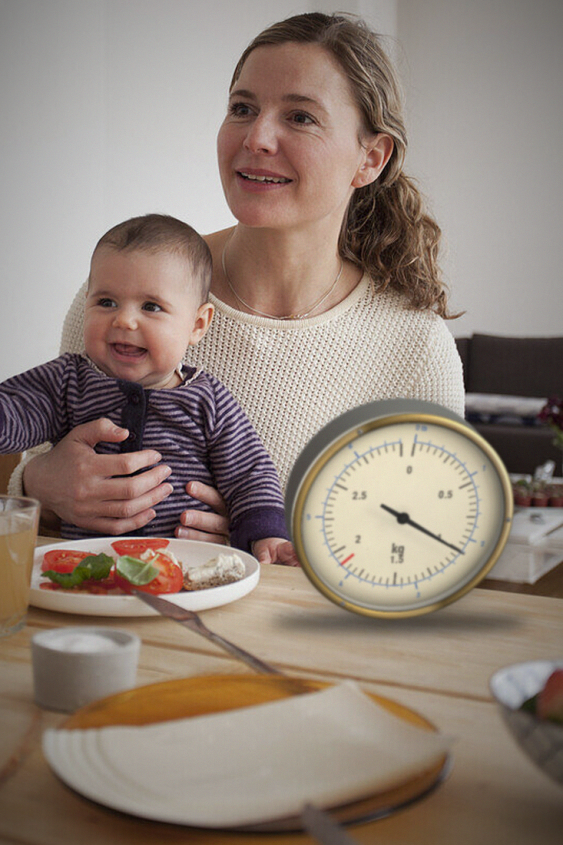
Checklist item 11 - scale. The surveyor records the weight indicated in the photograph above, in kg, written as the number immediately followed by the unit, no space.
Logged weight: 1kg
